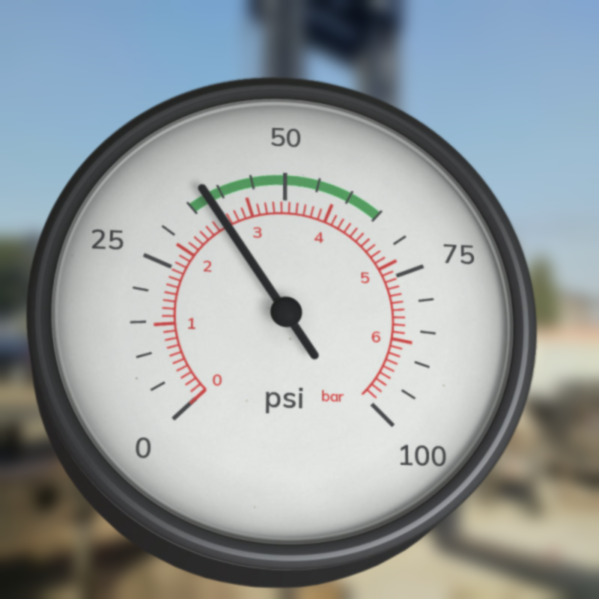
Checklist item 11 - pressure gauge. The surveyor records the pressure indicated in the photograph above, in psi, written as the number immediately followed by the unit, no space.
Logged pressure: 37.5psi
